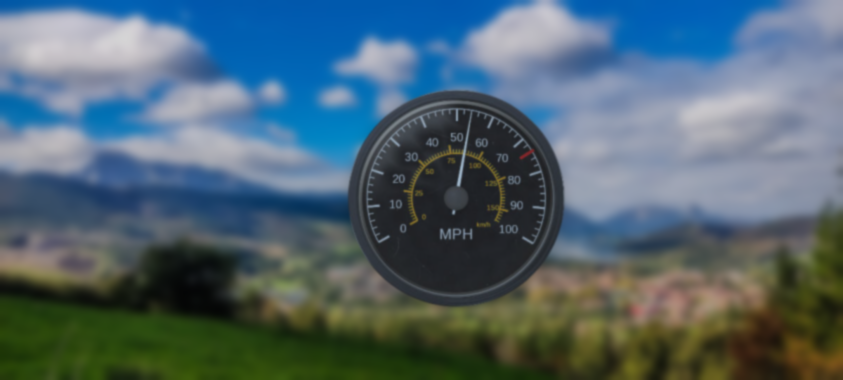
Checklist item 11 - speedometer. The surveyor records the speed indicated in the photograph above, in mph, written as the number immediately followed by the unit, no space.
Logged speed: 54mph
